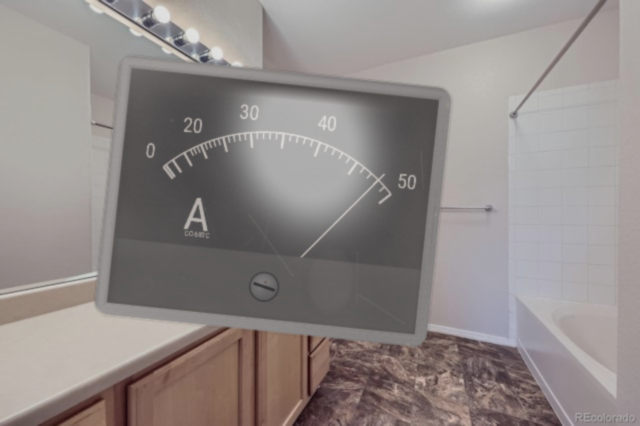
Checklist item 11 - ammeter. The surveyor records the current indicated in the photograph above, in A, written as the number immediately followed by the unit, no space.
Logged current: 48A
